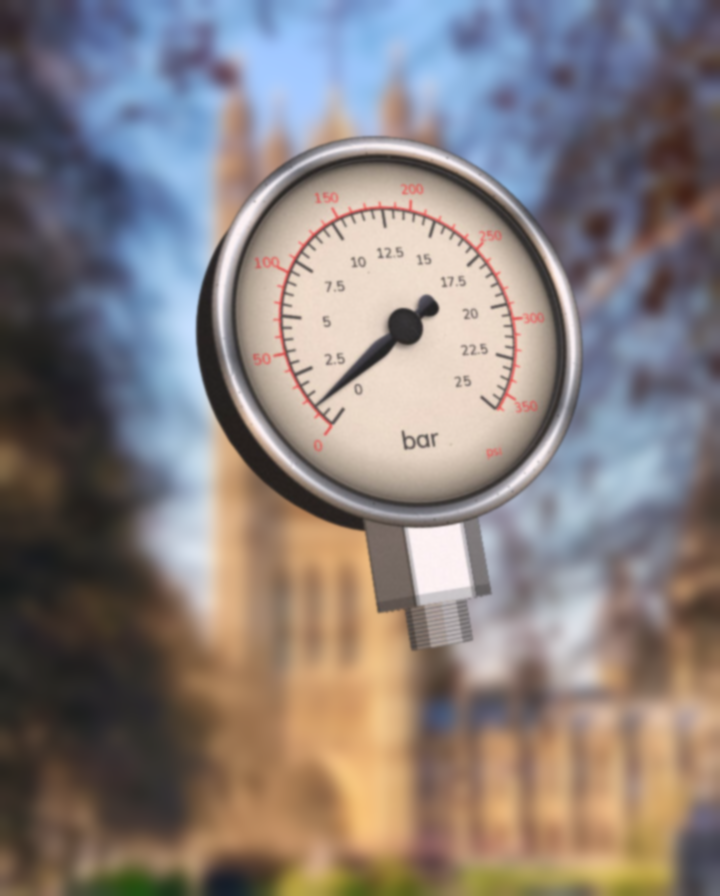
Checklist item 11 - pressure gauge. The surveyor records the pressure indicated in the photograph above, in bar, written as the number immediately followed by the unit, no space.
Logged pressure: 1bar
